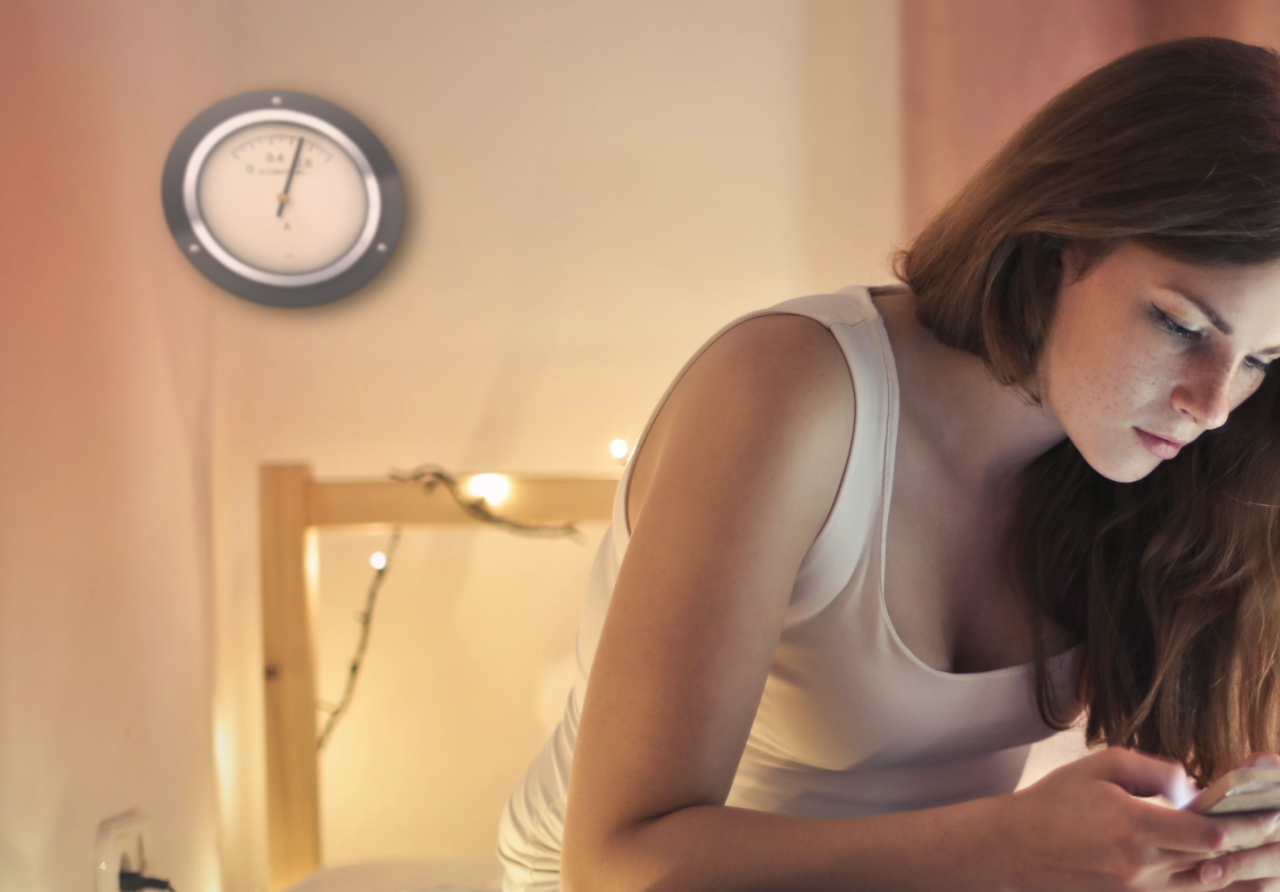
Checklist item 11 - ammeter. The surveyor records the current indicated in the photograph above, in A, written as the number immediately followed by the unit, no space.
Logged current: 0.7A
